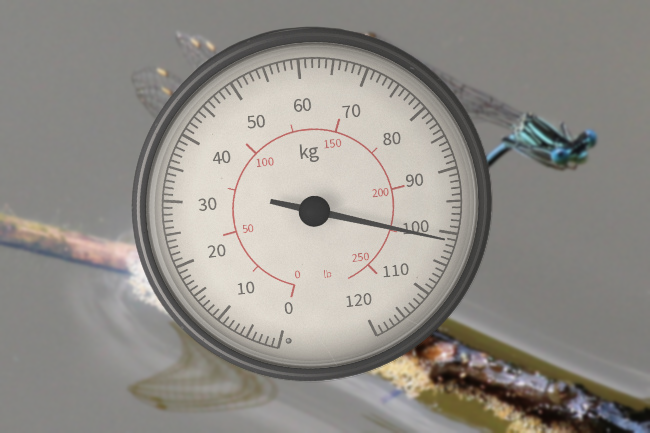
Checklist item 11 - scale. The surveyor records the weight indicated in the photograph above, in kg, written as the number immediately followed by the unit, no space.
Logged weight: 101kg
